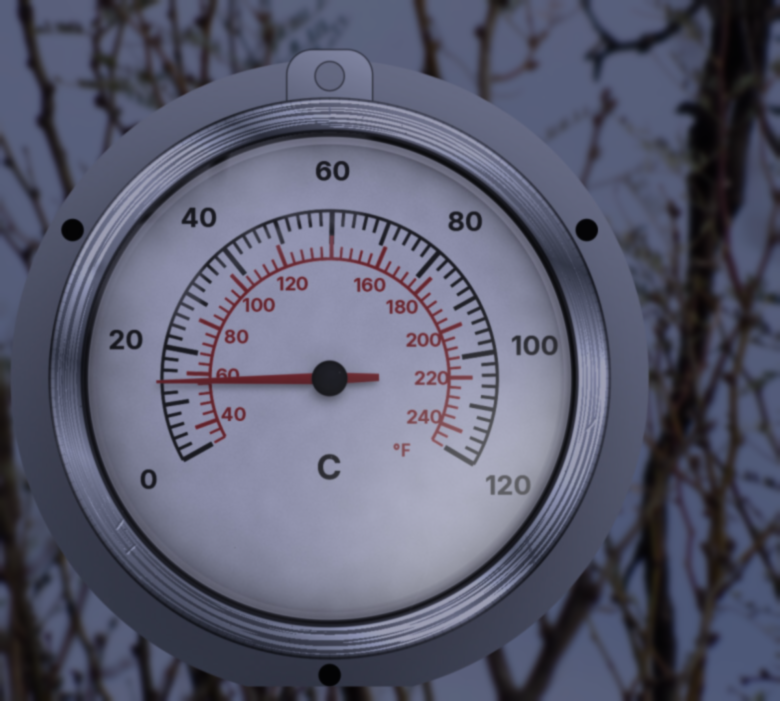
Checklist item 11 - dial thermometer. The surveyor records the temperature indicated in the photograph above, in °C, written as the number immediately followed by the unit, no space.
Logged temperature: 14°C
